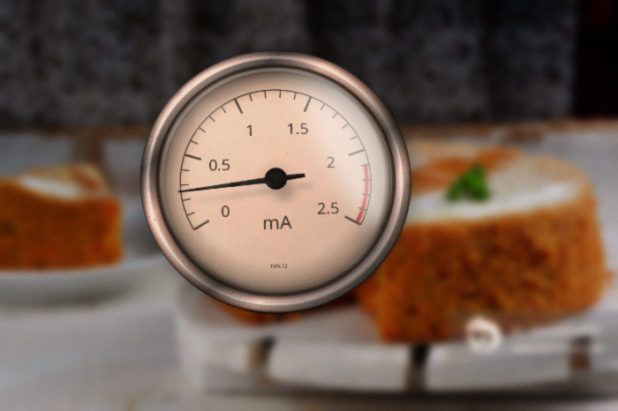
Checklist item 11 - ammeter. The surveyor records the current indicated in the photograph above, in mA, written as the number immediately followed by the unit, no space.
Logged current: 0.25mA
